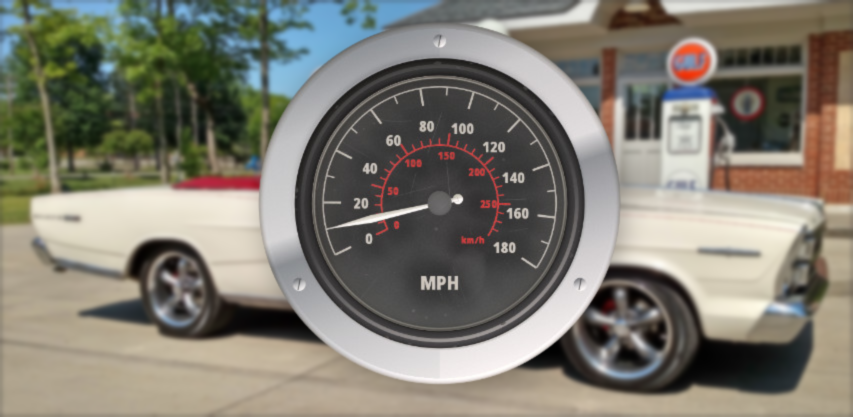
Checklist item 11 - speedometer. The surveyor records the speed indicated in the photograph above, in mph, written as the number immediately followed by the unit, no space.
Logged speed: 10mph
